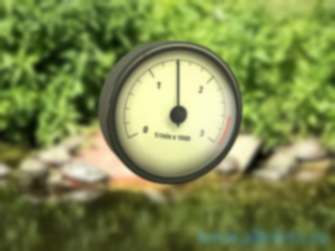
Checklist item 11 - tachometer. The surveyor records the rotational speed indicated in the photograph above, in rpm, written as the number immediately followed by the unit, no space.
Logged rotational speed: 1400rpm
